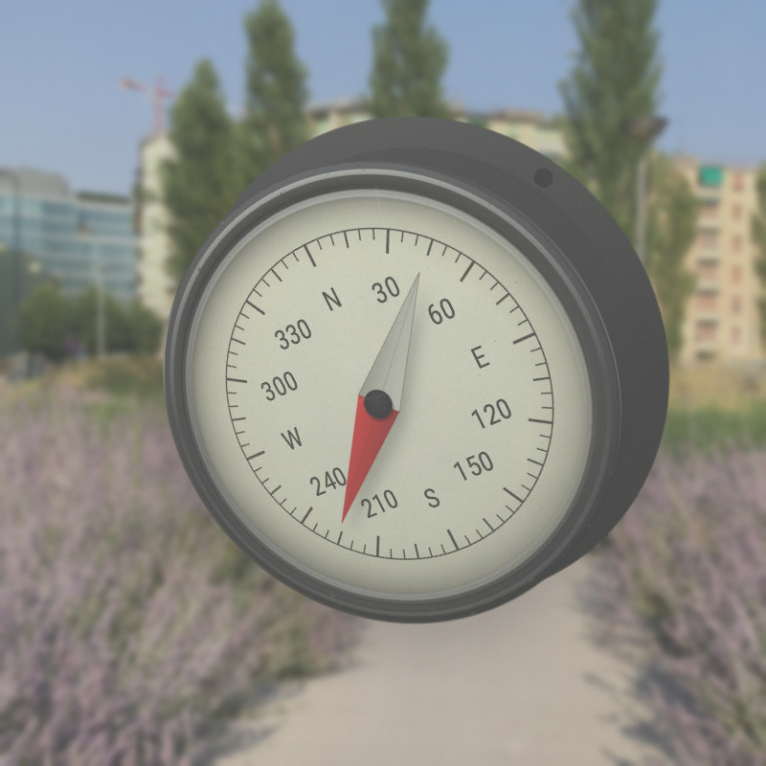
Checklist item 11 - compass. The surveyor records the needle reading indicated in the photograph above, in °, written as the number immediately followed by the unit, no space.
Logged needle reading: 225°
